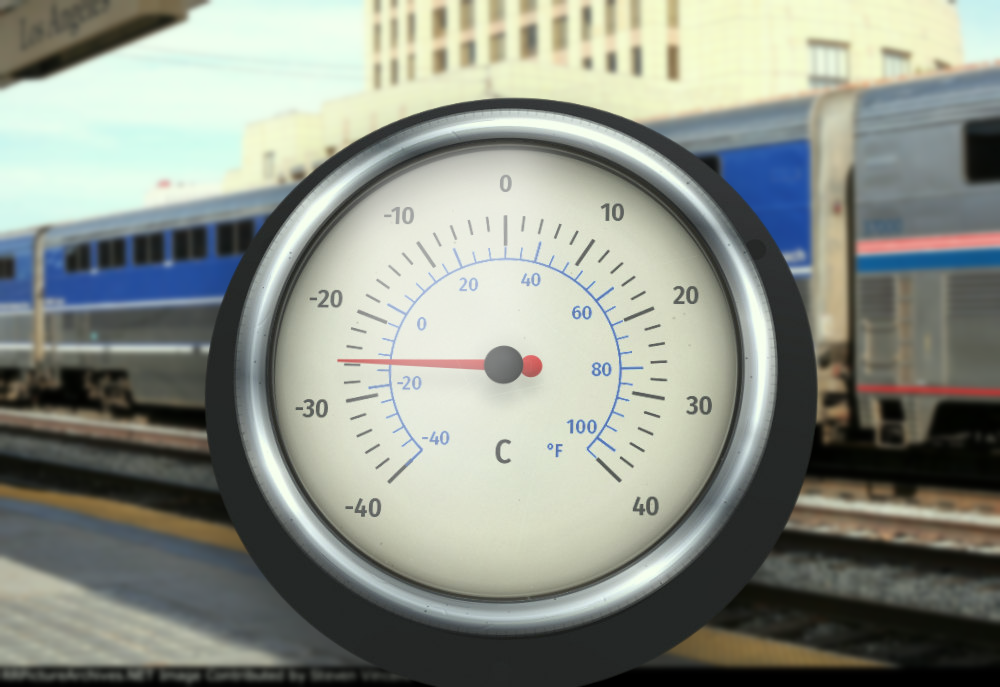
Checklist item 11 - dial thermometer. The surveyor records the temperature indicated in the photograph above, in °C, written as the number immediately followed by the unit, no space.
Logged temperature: -26°C
